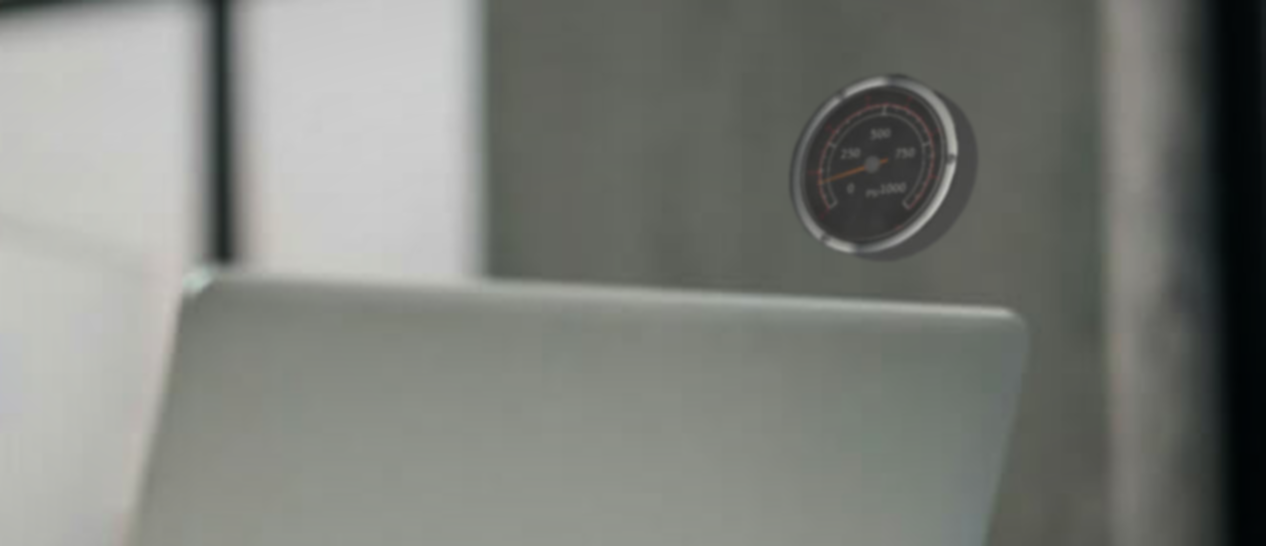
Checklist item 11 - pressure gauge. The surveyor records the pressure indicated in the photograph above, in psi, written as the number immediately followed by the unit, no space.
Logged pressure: 100psi
